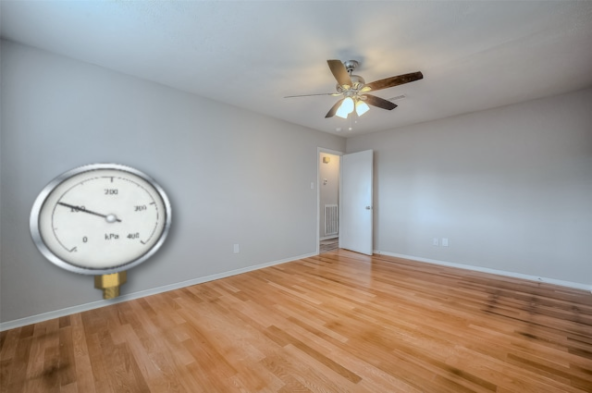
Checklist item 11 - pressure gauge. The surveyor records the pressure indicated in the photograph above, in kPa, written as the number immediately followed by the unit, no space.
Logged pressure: 100kPa
